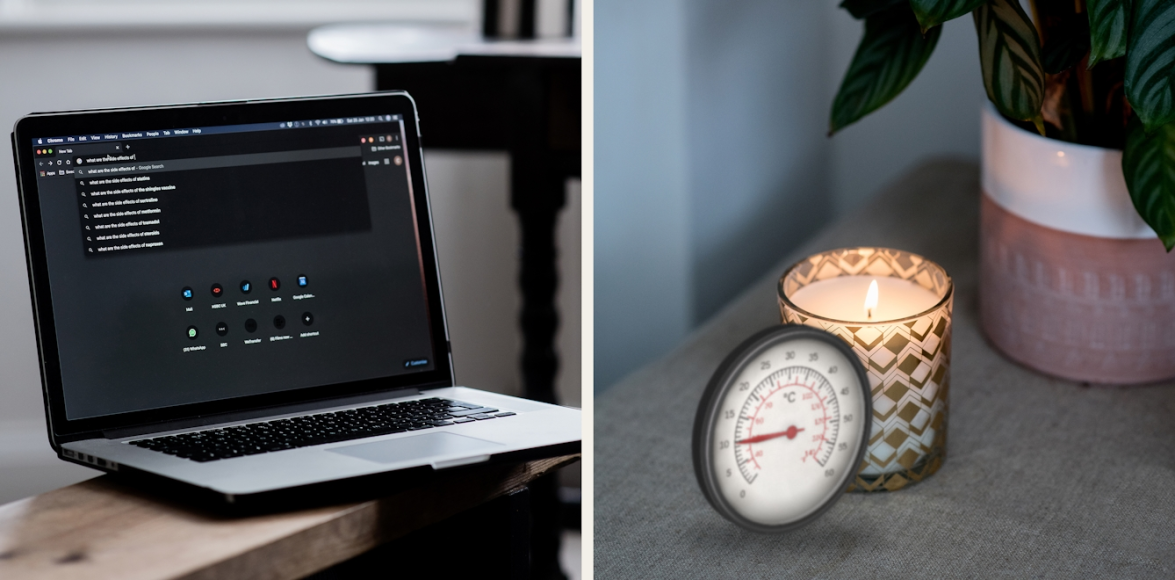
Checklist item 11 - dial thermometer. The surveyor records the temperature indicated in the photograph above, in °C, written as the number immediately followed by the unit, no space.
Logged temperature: 10°C
